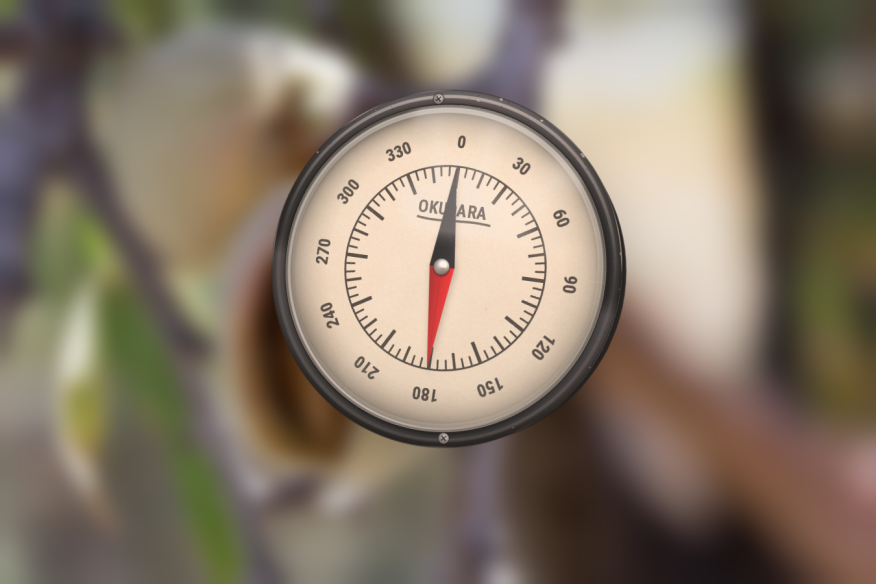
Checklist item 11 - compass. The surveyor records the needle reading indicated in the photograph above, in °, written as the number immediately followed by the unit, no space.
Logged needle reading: 180°
